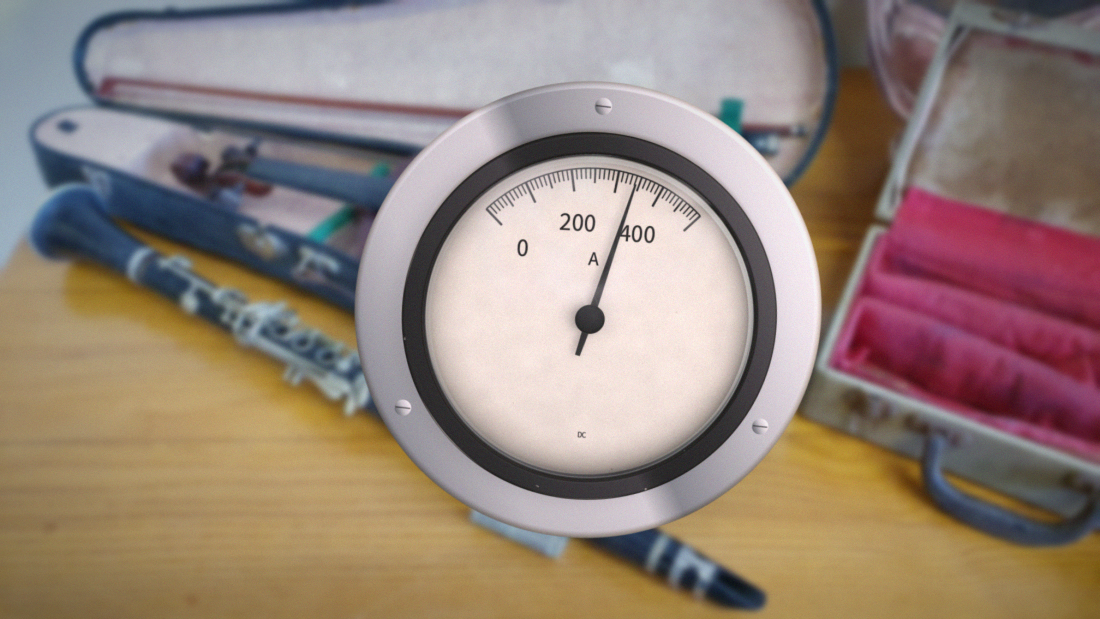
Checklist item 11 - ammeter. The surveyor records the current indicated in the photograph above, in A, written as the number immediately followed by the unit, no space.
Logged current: 340A
